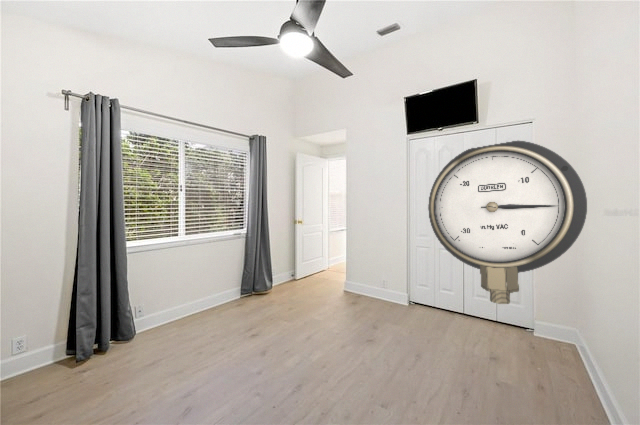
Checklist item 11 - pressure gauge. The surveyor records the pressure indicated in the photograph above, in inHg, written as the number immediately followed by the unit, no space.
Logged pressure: -5inHg
